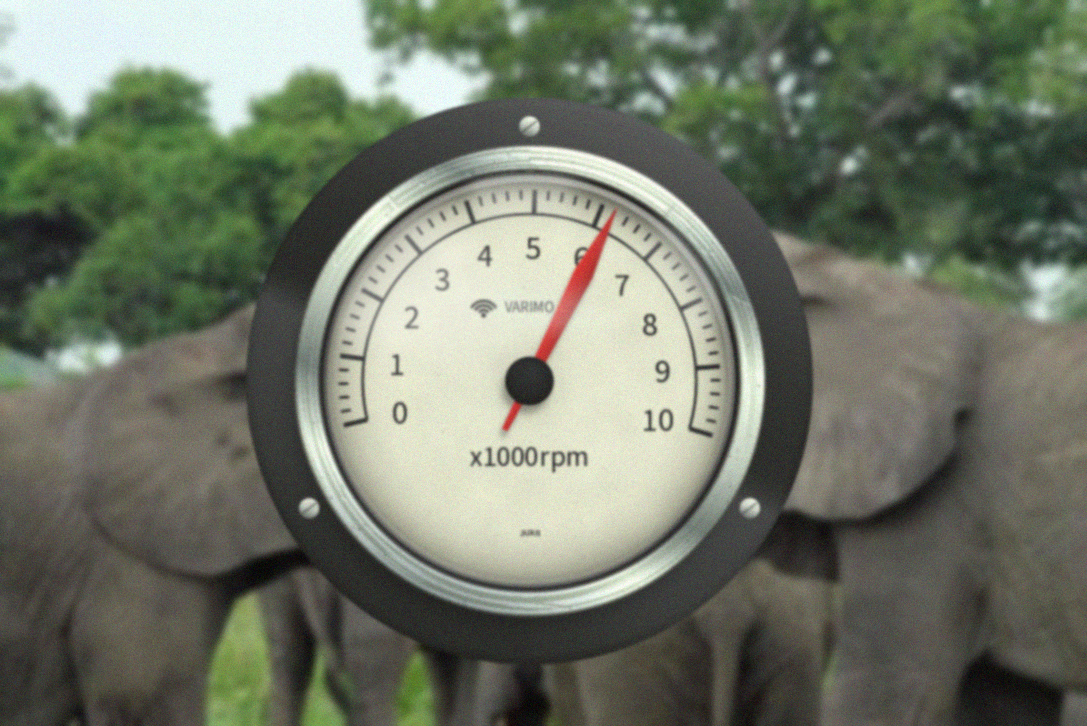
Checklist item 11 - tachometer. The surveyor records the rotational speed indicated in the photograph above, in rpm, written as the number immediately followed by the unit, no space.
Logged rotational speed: 6200rpm
